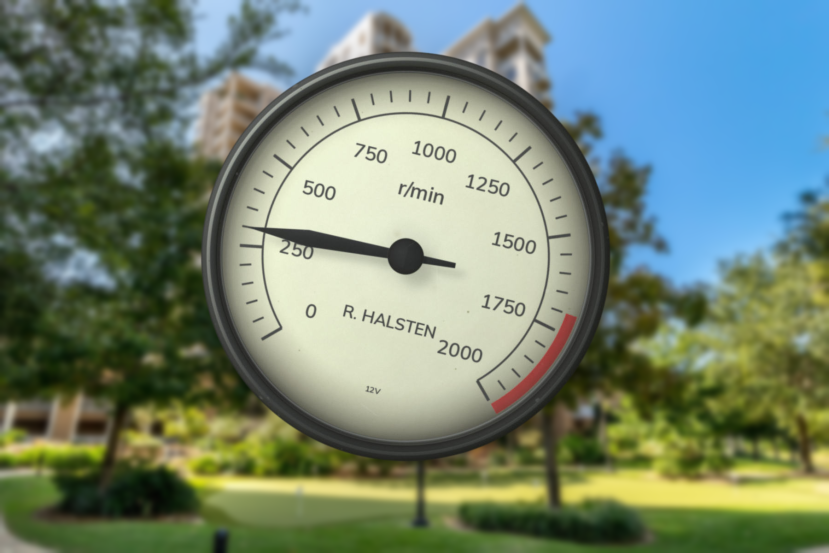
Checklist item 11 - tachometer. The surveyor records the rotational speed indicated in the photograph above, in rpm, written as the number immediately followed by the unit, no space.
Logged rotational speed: 300rpm
